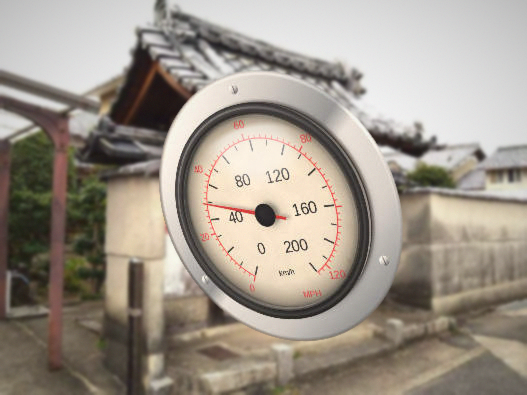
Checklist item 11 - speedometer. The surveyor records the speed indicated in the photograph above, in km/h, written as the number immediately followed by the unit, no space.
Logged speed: 50km/h
